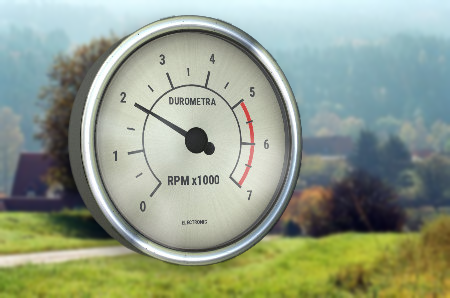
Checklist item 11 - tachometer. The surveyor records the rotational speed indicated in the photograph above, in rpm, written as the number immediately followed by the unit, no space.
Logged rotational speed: 2000rpm
